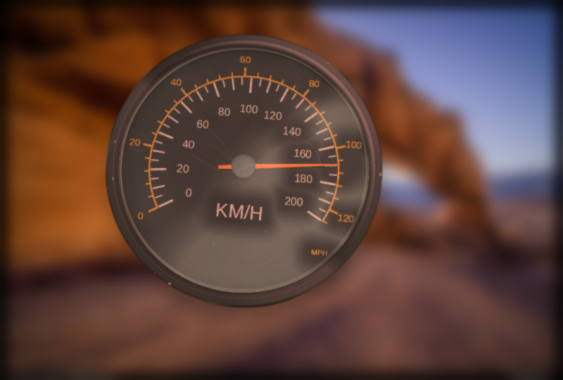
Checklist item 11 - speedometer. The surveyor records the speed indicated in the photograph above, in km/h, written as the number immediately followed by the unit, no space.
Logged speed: 170km/h
